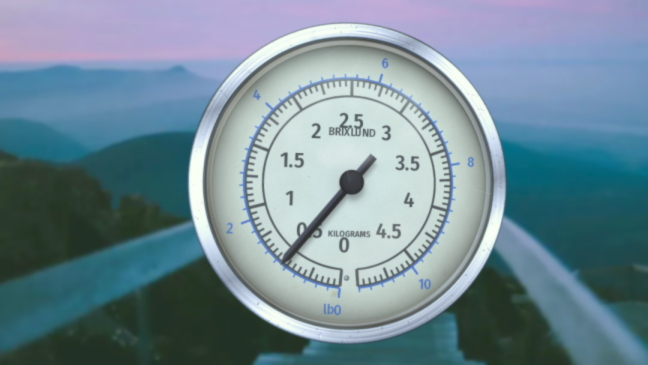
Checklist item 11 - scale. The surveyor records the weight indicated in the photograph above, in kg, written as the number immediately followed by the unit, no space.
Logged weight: 0.5kg
